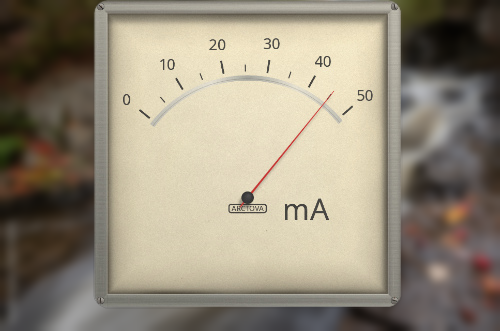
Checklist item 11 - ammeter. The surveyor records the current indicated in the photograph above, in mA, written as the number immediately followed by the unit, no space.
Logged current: 45mA
